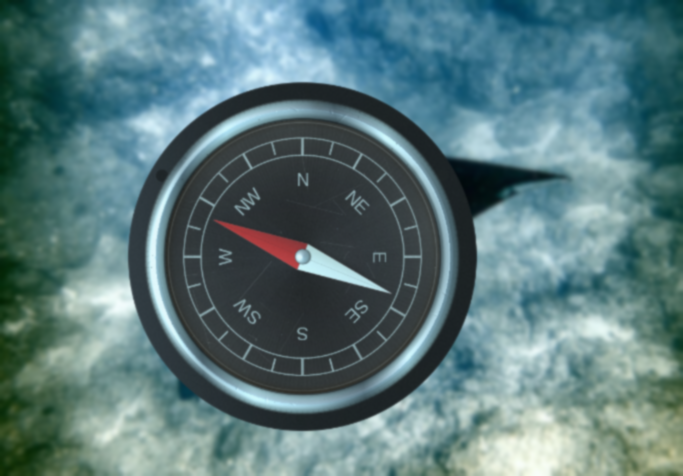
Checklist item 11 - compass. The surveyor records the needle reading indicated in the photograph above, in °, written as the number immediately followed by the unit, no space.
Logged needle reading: 292.5°
